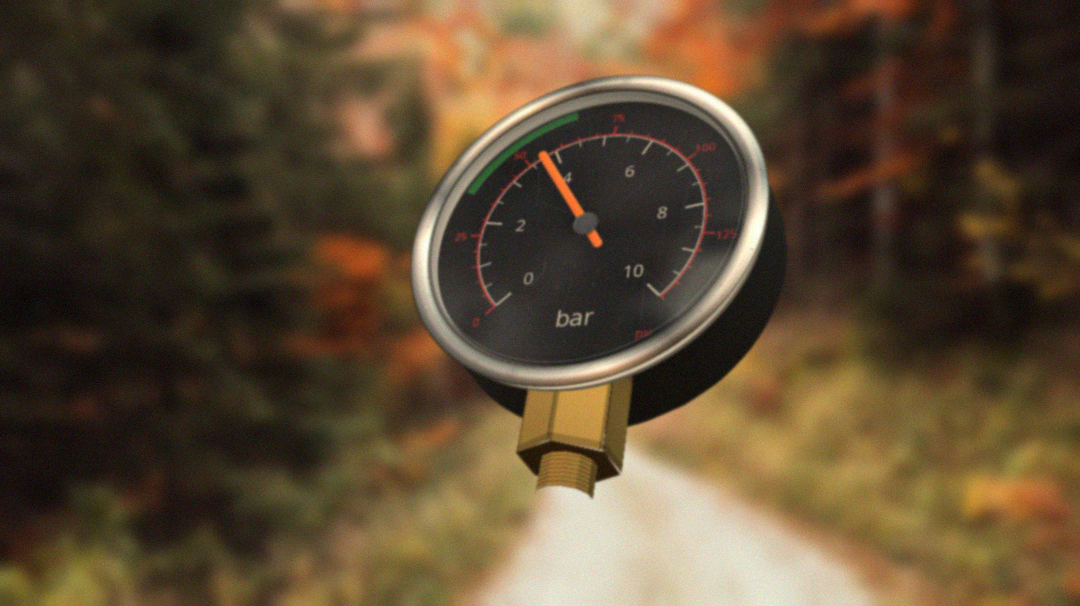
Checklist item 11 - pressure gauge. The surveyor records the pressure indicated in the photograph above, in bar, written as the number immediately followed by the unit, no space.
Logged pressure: 3.75bar
